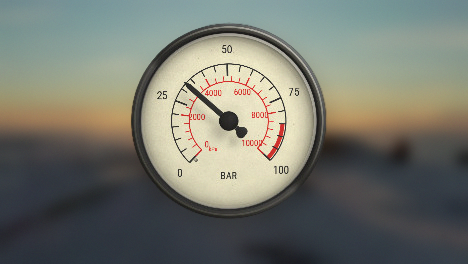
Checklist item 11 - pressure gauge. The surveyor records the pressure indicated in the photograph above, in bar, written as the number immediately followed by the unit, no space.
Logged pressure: 32.5bar
